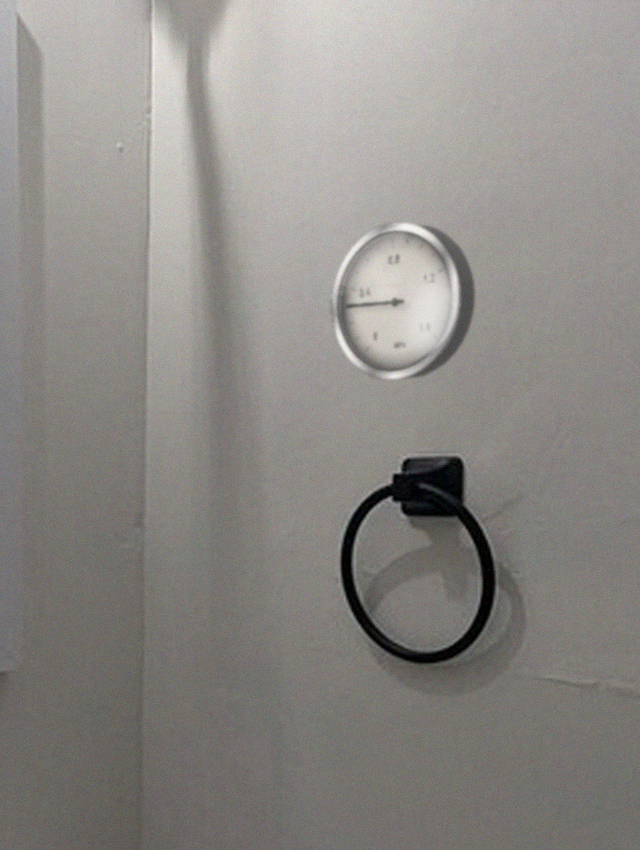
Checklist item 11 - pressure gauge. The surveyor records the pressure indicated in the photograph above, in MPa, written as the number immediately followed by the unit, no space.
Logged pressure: 0.3MPa
